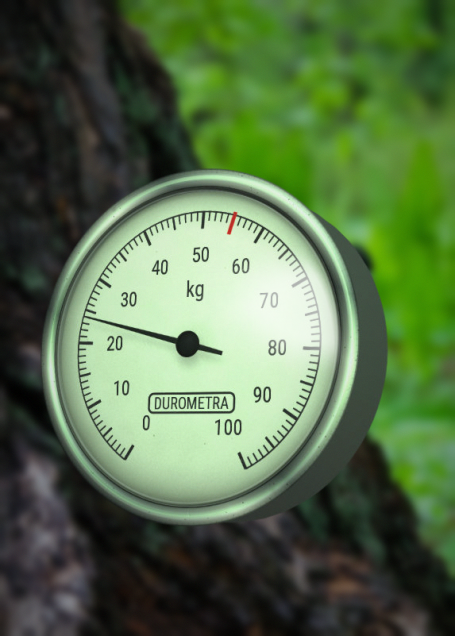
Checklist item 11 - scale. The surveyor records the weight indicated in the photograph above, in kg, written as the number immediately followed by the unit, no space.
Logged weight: 24kg
